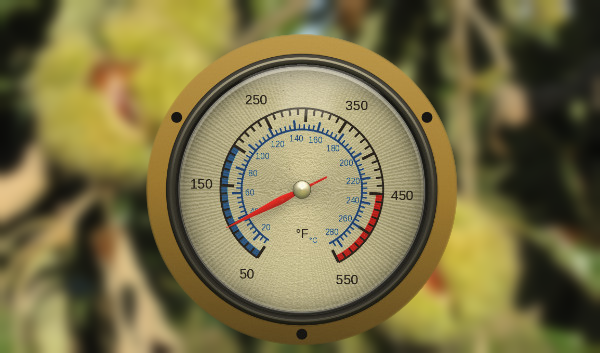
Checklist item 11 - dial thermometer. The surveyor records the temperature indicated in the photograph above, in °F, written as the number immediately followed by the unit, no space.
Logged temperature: 100°F
